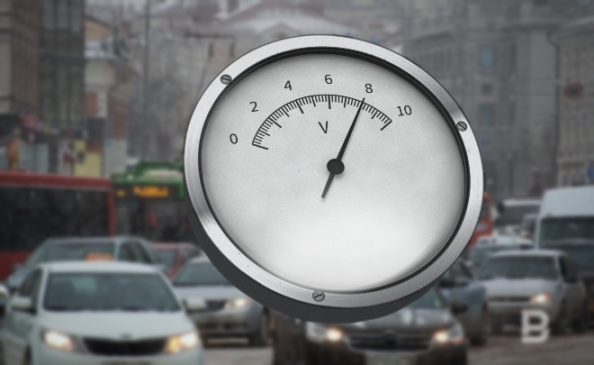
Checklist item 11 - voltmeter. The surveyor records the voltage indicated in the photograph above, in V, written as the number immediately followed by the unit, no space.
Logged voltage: 8V
